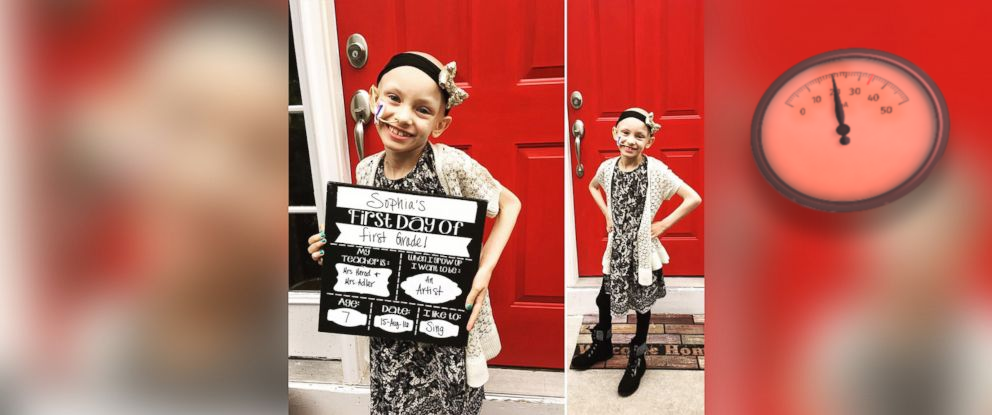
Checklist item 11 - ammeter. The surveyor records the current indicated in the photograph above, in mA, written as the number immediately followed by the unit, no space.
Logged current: 20mA
